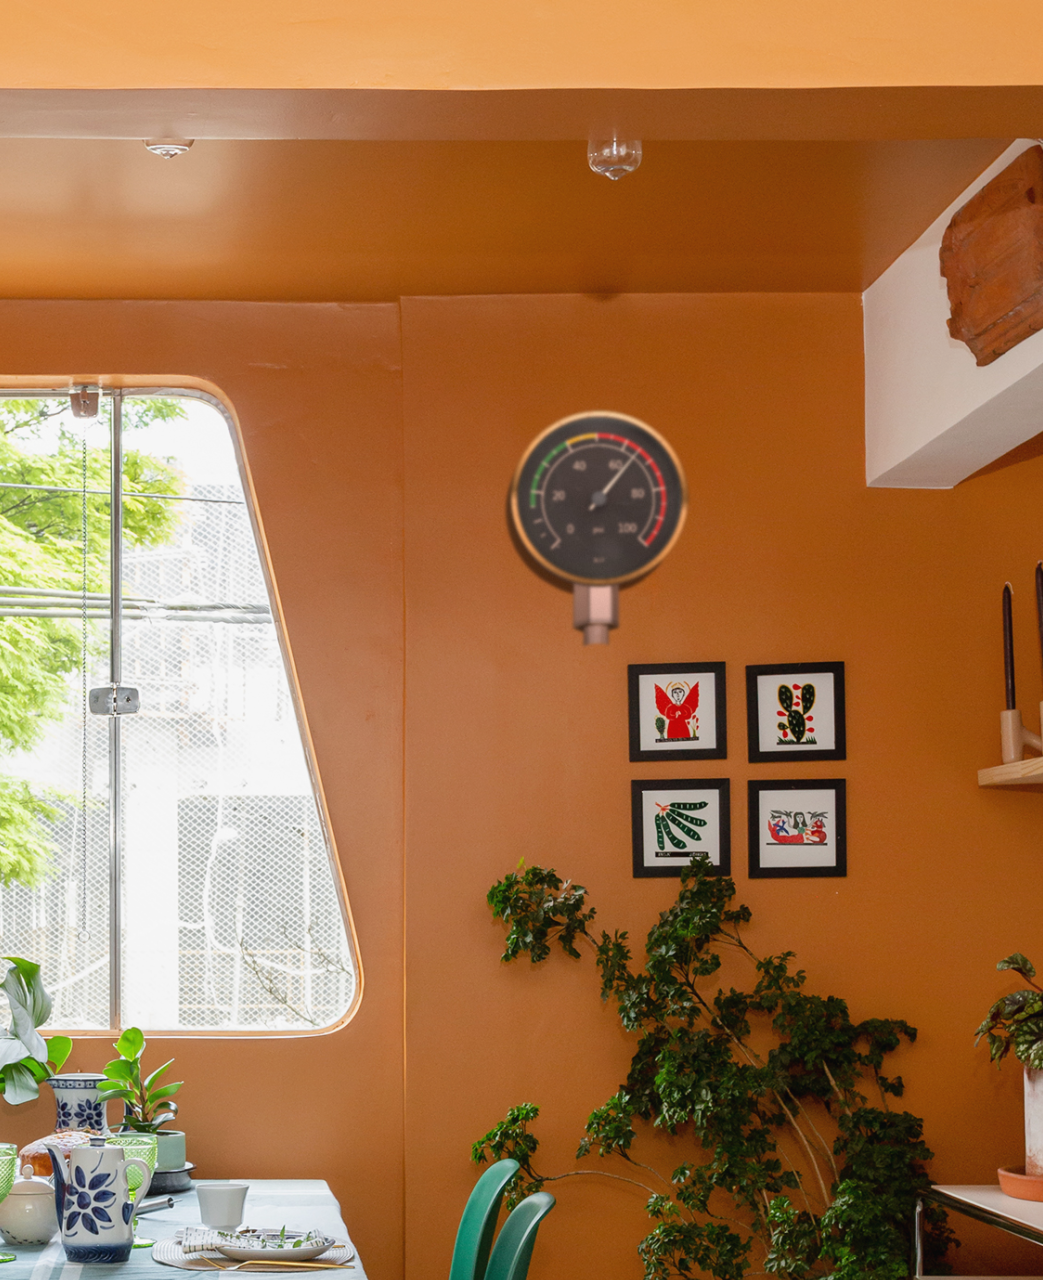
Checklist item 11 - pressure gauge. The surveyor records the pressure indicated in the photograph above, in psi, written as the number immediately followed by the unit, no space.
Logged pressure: 65psi
